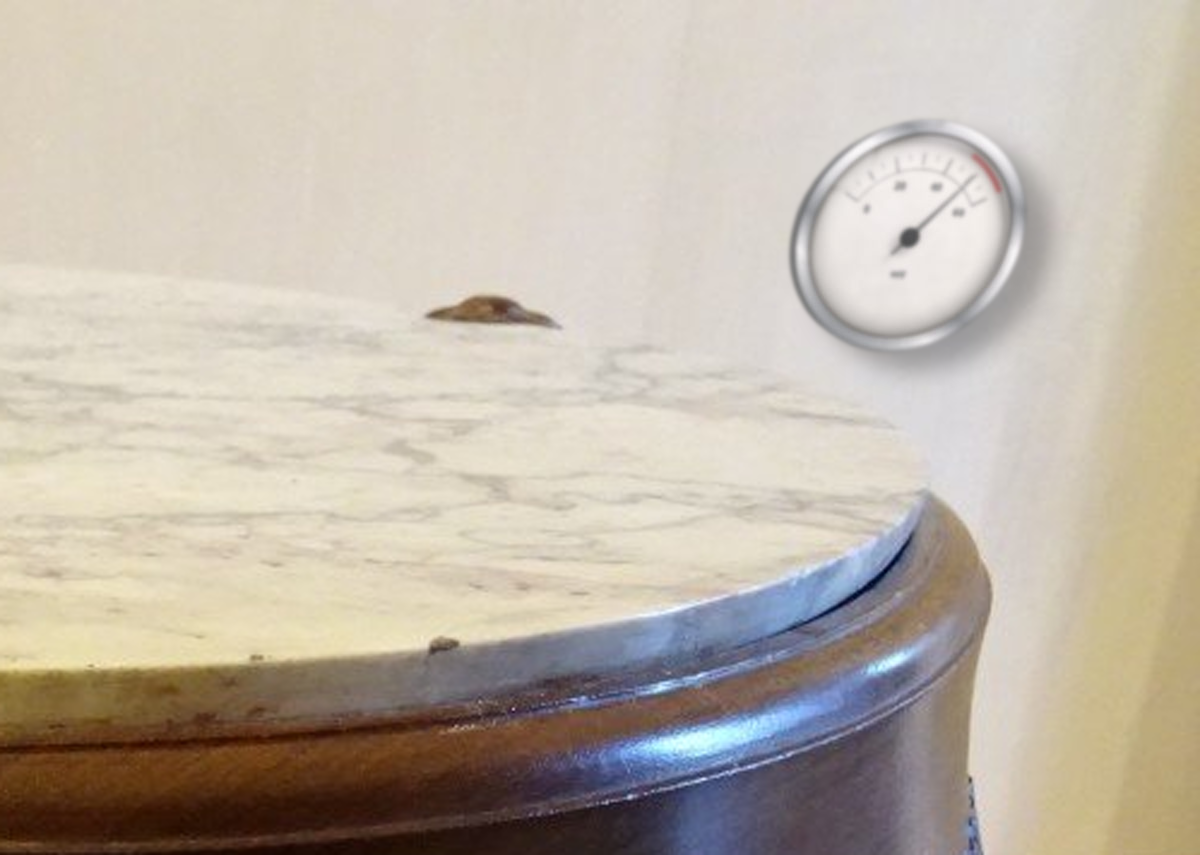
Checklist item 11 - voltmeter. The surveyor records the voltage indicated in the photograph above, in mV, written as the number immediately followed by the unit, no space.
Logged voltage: 50mV
